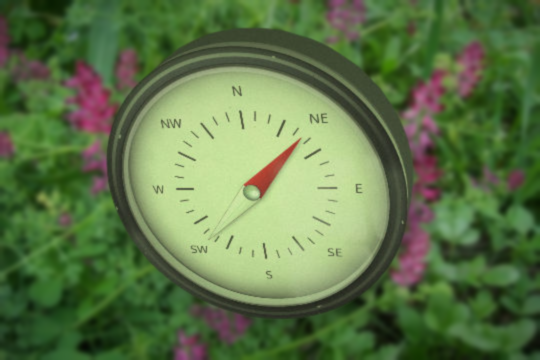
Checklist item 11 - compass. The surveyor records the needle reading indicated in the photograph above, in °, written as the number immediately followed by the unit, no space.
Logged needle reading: 45°
